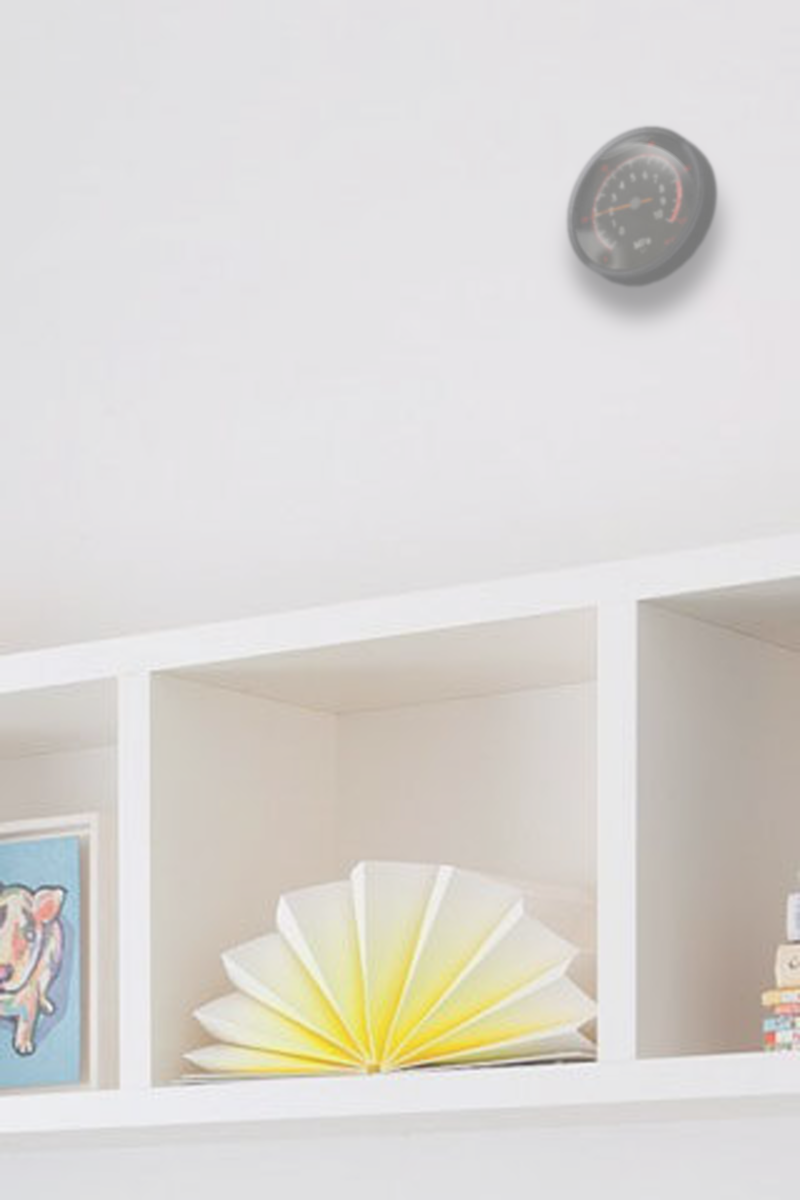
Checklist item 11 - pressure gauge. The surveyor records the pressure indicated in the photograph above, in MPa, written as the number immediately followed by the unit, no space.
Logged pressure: 2MPa
